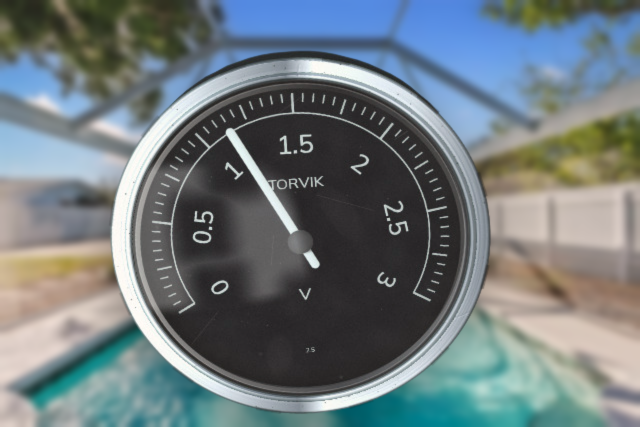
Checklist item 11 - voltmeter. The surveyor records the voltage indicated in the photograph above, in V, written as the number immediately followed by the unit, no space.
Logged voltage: 1.15V
